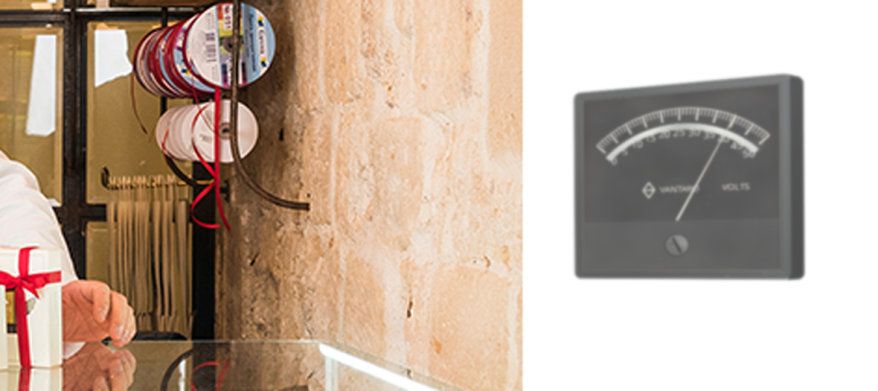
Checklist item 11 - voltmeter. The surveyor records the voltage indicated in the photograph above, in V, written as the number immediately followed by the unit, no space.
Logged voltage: 40V
